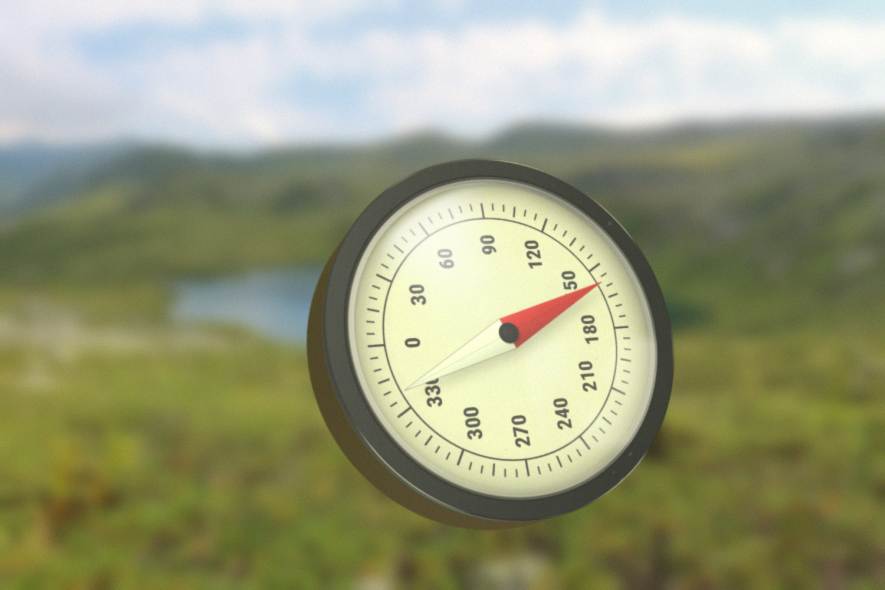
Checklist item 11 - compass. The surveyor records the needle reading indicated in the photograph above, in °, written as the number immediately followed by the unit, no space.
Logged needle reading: 157.5°
